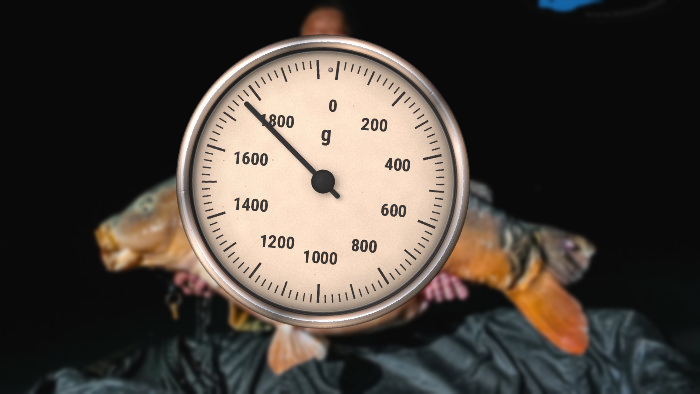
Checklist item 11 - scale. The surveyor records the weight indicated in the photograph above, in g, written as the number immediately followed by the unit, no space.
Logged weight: 1760g
